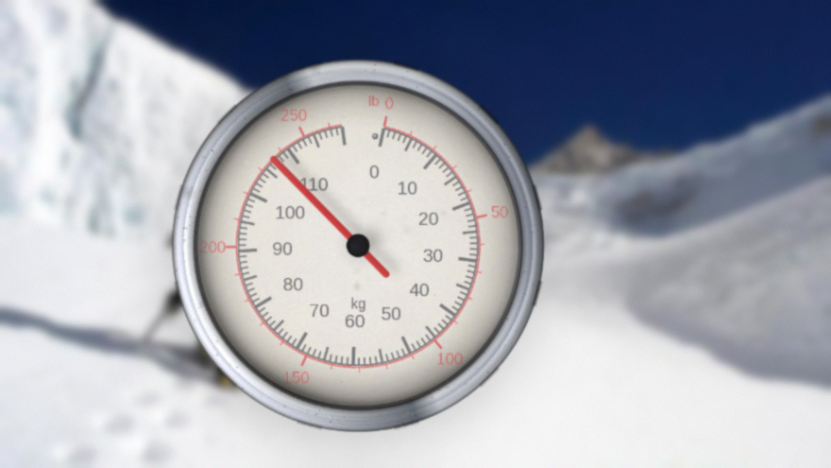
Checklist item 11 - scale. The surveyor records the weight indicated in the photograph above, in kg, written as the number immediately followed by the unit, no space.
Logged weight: 107kg
